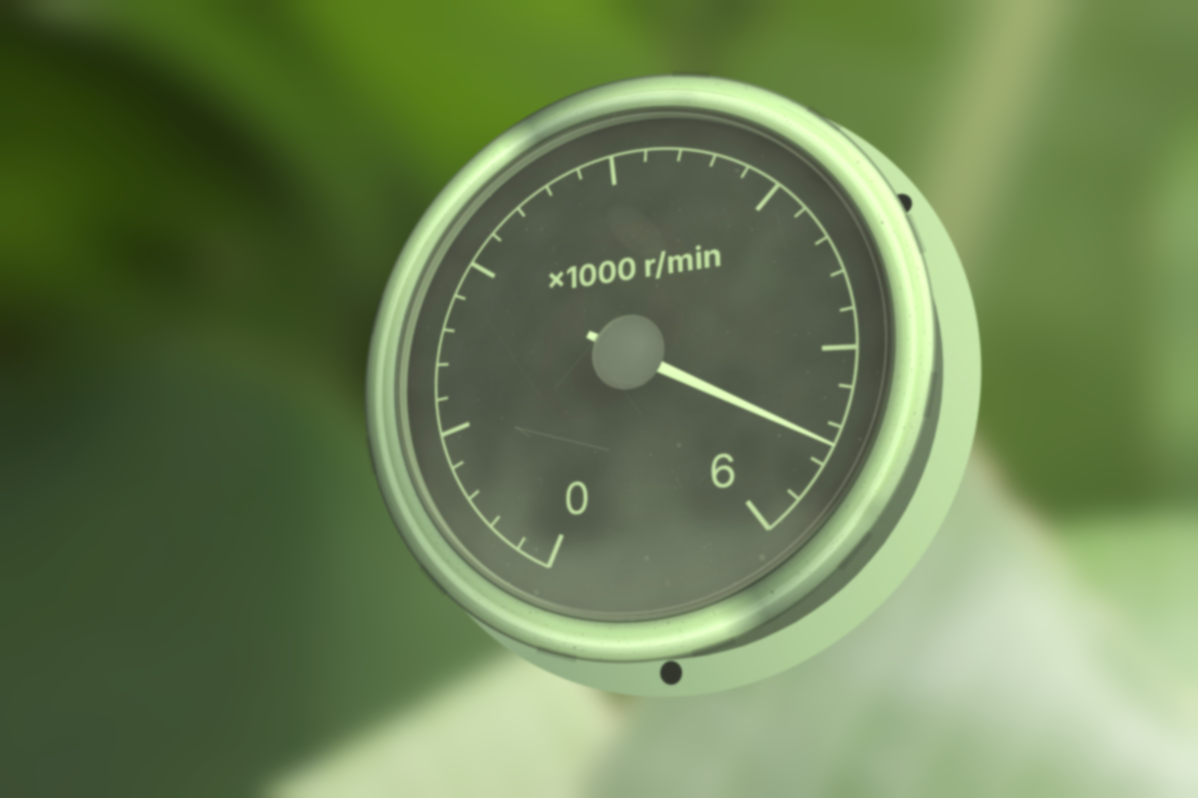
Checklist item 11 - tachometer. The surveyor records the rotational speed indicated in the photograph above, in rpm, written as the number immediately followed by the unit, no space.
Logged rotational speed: 5500rpm
